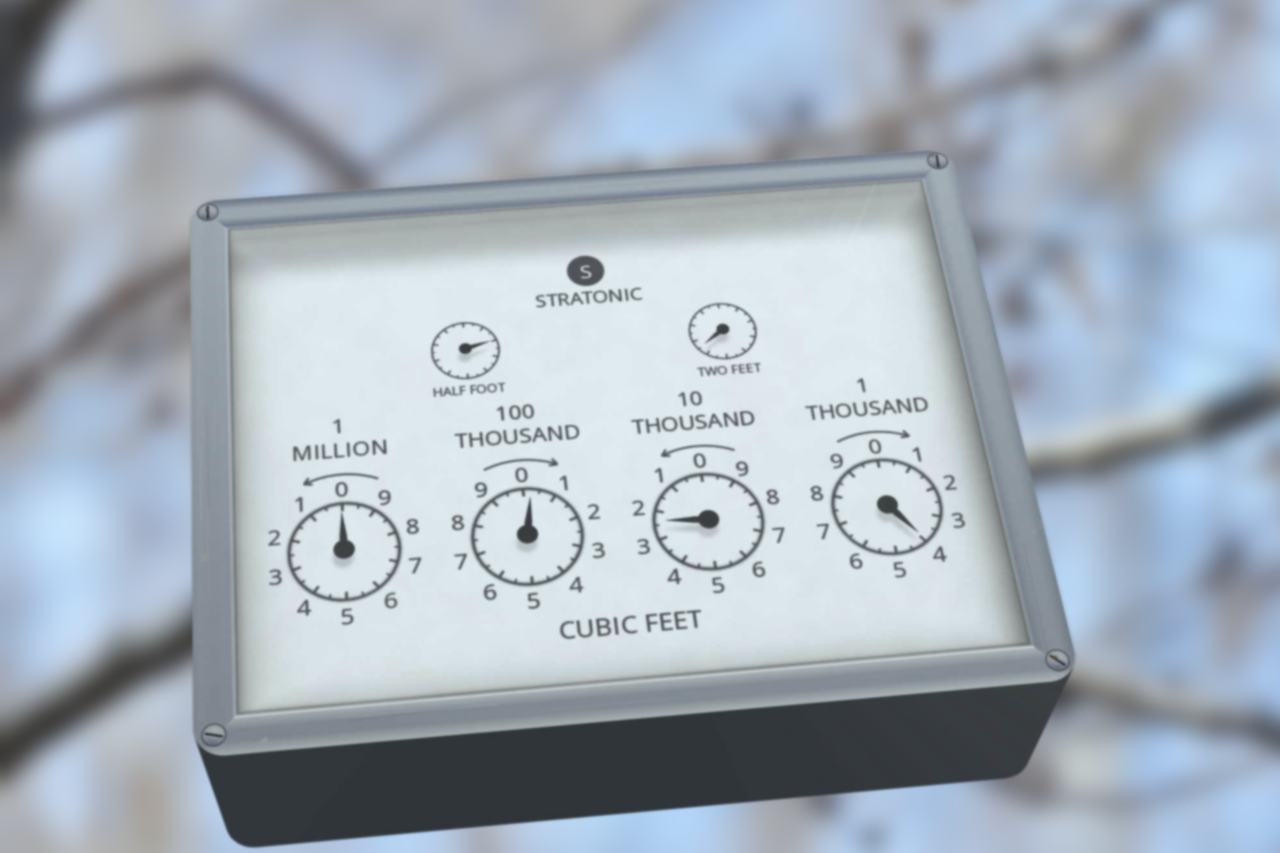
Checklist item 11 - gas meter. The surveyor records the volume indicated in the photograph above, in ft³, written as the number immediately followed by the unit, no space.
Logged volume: 2400ft³
